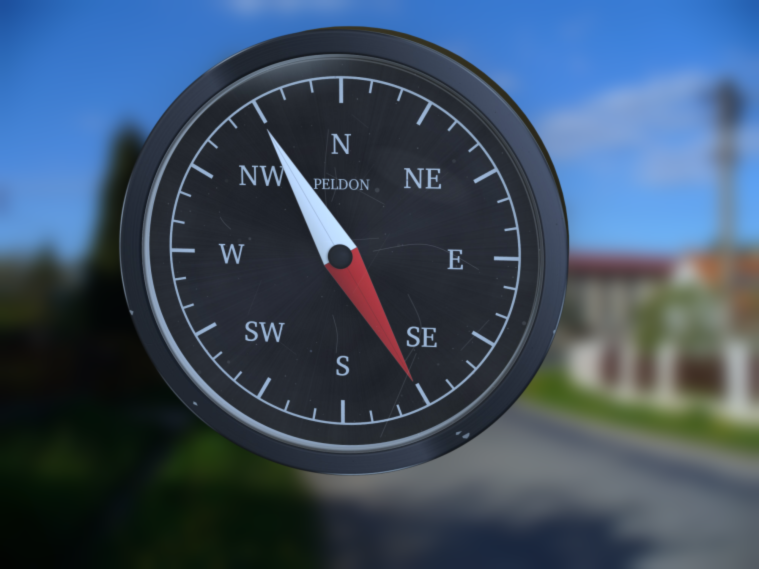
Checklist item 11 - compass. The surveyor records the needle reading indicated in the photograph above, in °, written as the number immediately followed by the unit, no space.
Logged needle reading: 150°
